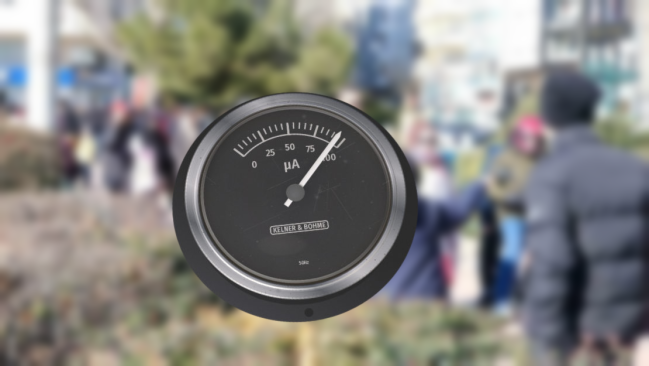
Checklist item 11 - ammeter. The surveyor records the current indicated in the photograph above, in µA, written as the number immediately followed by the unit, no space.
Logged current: 95µA
